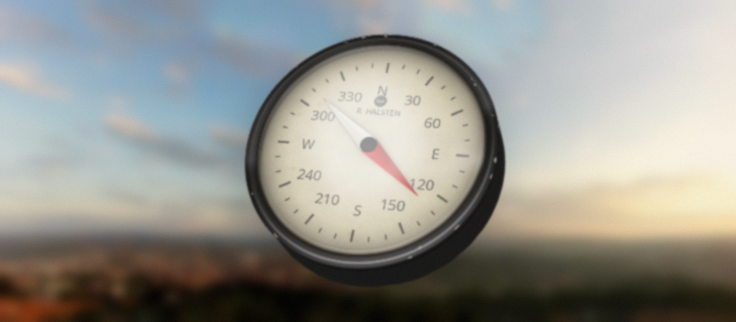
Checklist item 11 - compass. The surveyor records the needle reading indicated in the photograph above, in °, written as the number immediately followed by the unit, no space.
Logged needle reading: 130°
